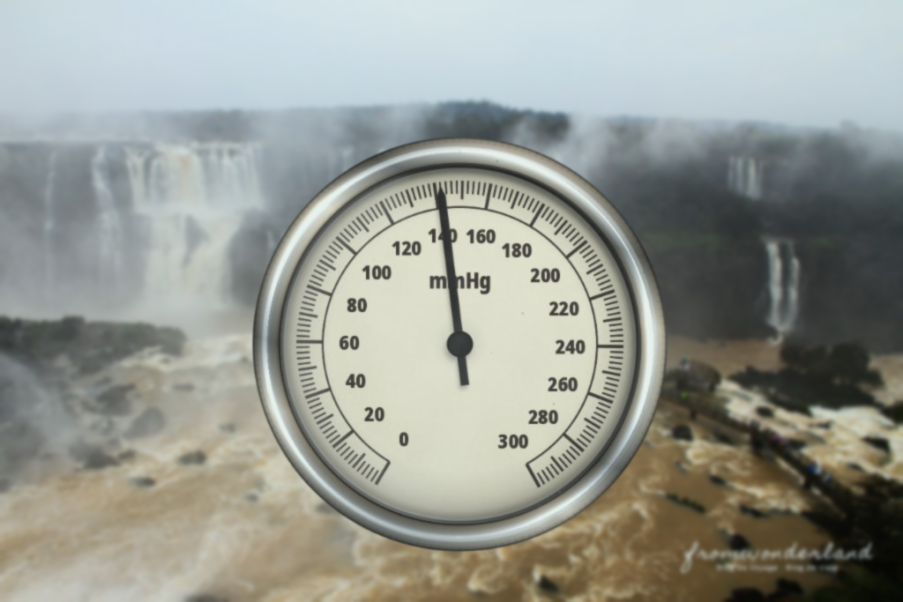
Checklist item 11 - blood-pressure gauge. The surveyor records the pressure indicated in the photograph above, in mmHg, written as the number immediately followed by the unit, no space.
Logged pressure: 142mmHg
